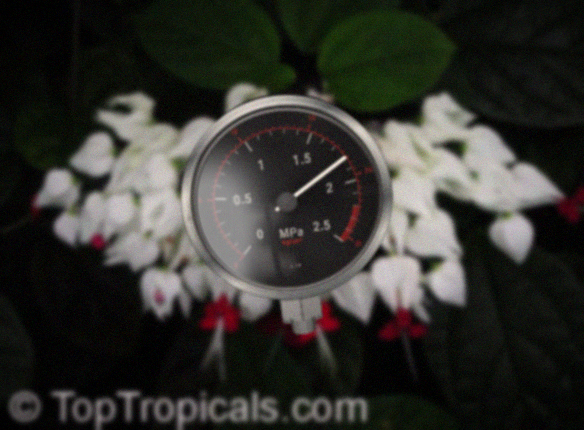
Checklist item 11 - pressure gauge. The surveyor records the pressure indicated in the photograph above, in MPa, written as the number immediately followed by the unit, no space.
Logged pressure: 1.8MPa
